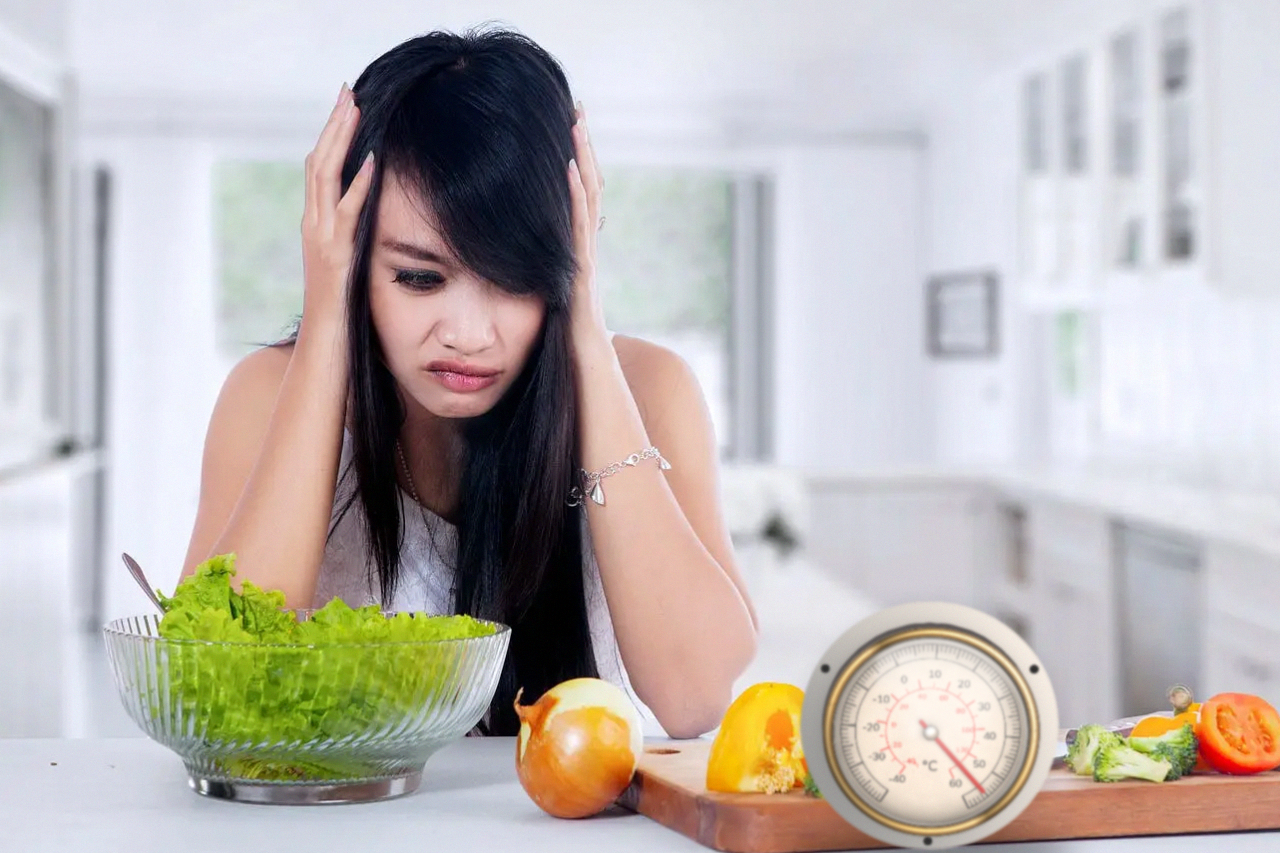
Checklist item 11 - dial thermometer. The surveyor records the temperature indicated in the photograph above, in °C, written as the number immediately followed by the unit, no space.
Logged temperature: 55°C
